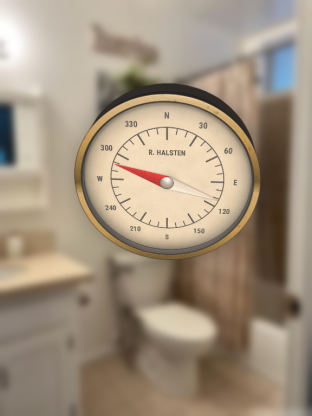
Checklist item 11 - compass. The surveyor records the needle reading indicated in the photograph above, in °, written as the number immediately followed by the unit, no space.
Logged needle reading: 290°
